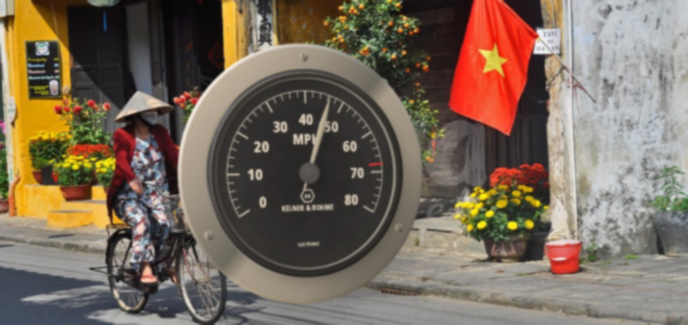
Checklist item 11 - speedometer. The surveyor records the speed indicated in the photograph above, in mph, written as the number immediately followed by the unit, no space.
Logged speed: 46mph
